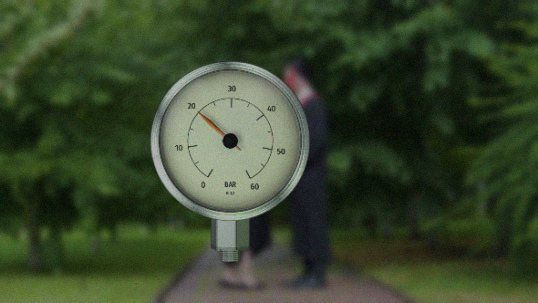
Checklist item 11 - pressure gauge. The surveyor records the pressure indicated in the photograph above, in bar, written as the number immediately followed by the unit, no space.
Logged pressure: 20bar
